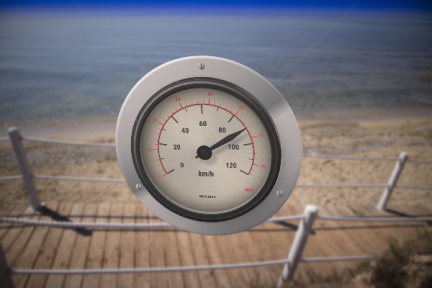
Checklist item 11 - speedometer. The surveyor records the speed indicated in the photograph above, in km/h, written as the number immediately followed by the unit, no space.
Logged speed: 90km/h
